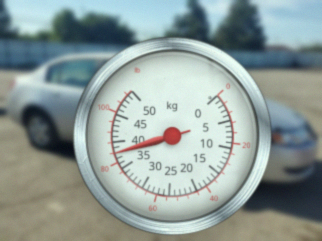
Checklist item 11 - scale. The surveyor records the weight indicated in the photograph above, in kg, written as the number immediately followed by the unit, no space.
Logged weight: 38kg
